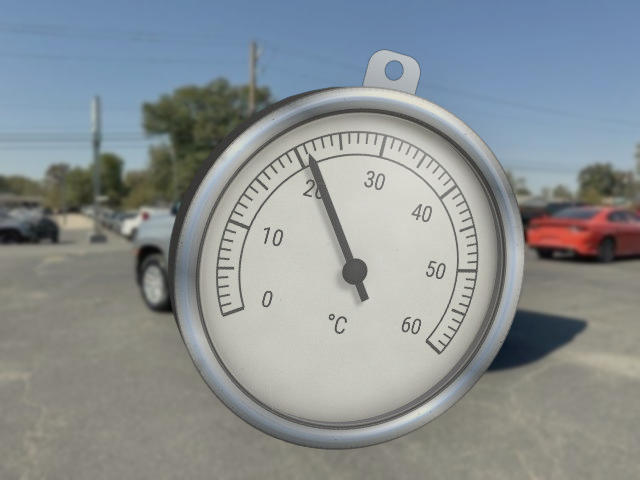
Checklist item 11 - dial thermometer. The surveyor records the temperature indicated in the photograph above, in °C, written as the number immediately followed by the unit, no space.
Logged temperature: 21°C
